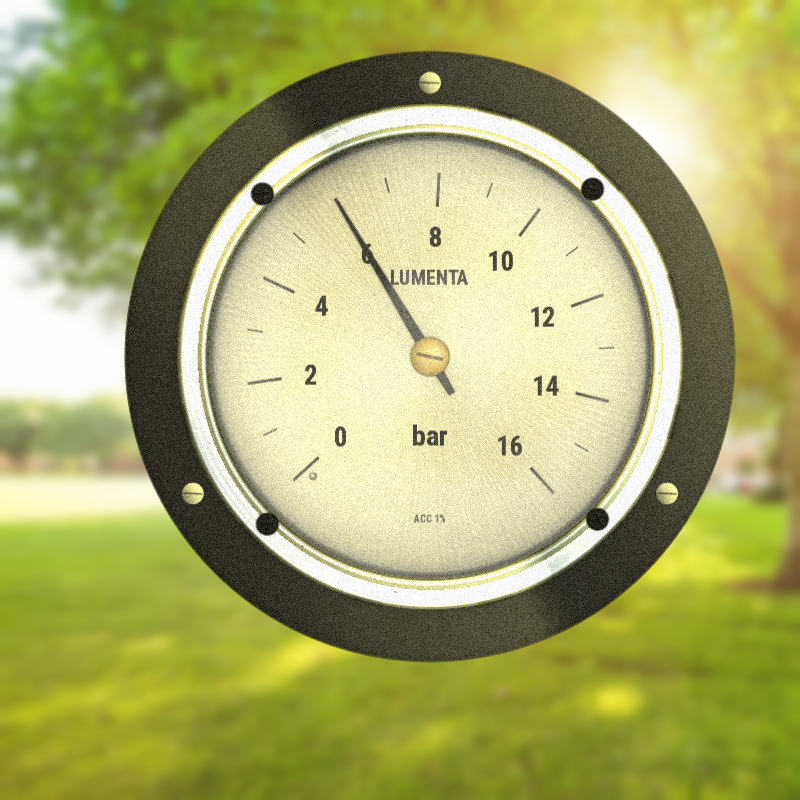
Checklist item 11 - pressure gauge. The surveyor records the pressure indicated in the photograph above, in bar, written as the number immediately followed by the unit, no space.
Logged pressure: 6bar
